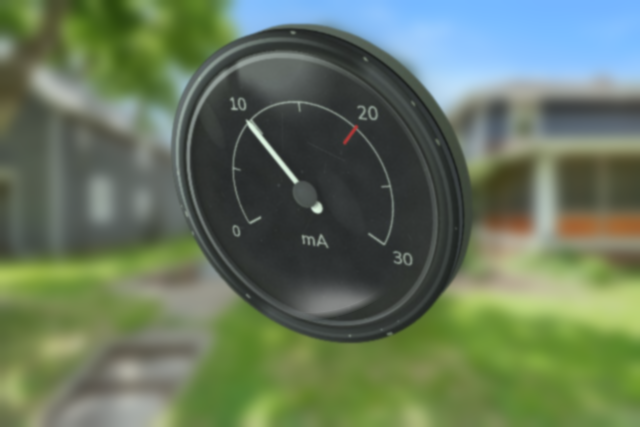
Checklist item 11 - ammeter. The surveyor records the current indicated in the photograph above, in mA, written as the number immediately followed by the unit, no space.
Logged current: 10mA
